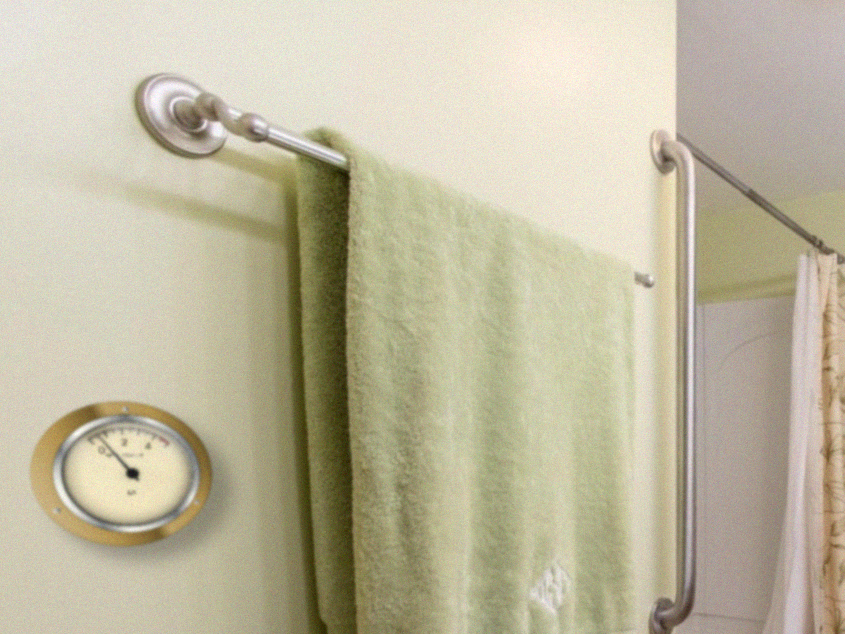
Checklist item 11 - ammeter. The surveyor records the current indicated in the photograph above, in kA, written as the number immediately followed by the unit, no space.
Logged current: 0.5kA
